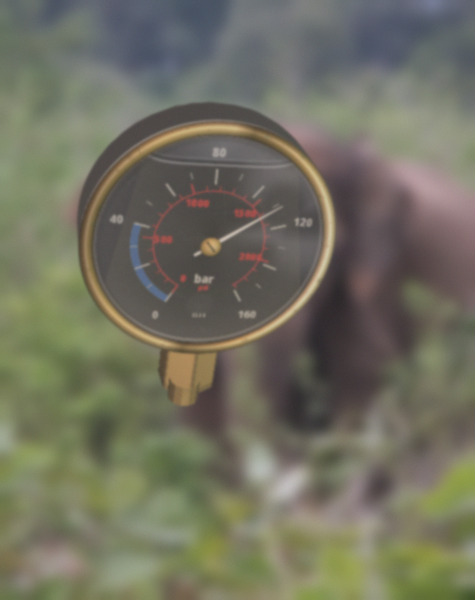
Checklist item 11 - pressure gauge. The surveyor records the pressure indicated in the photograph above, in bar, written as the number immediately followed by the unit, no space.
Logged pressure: 110bar
